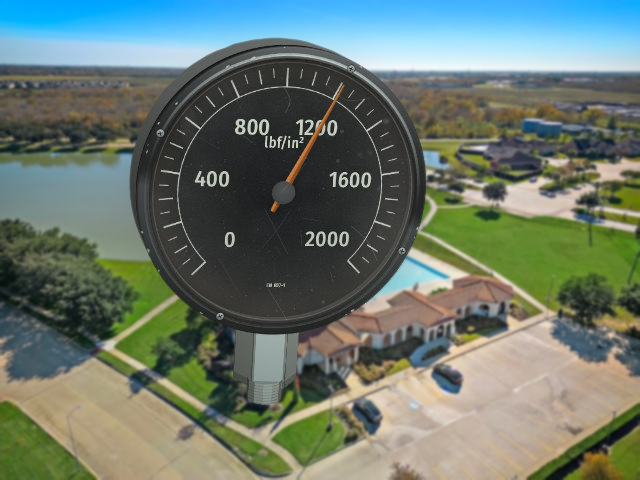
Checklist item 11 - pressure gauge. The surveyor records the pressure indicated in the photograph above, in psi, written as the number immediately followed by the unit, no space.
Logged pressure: 1200psi
